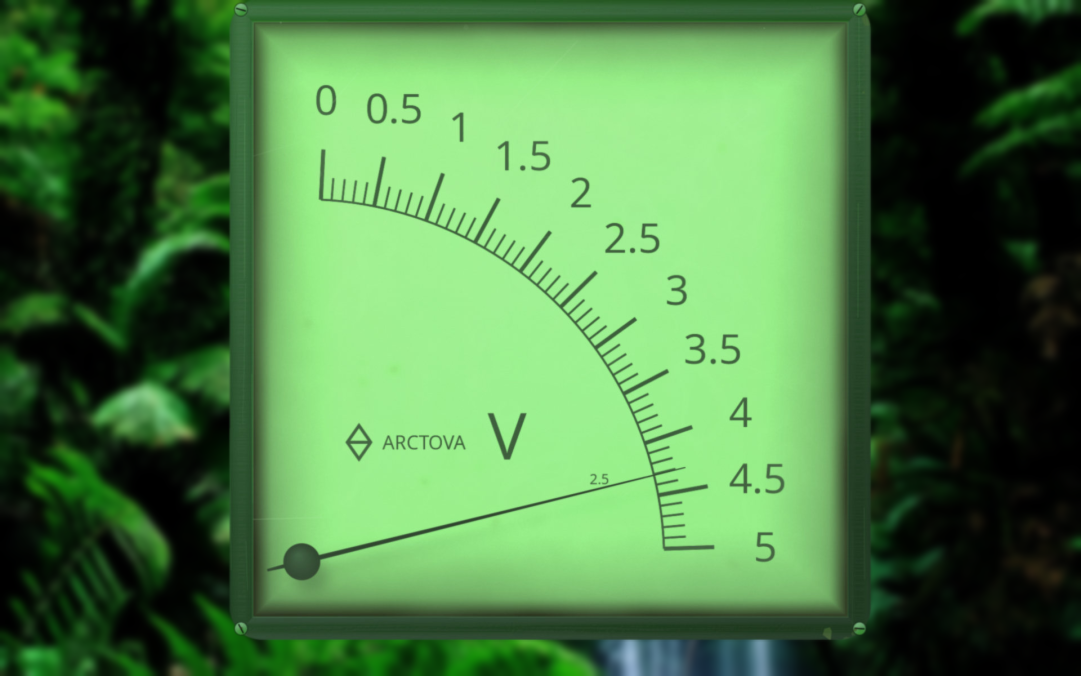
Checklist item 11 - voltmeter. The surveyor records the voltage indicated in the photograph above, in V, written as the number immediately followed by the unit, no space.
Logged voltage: 4.3V
